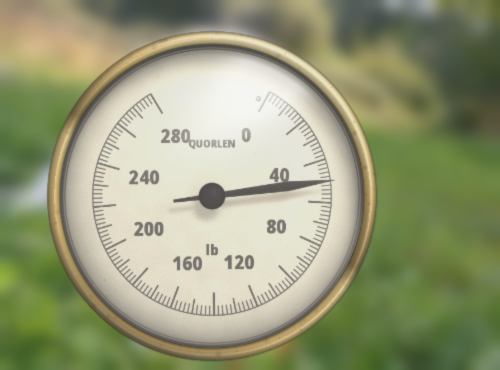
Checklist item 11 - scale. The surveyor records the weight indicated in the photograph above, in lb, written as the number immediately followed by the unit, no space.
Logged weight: 50lb
